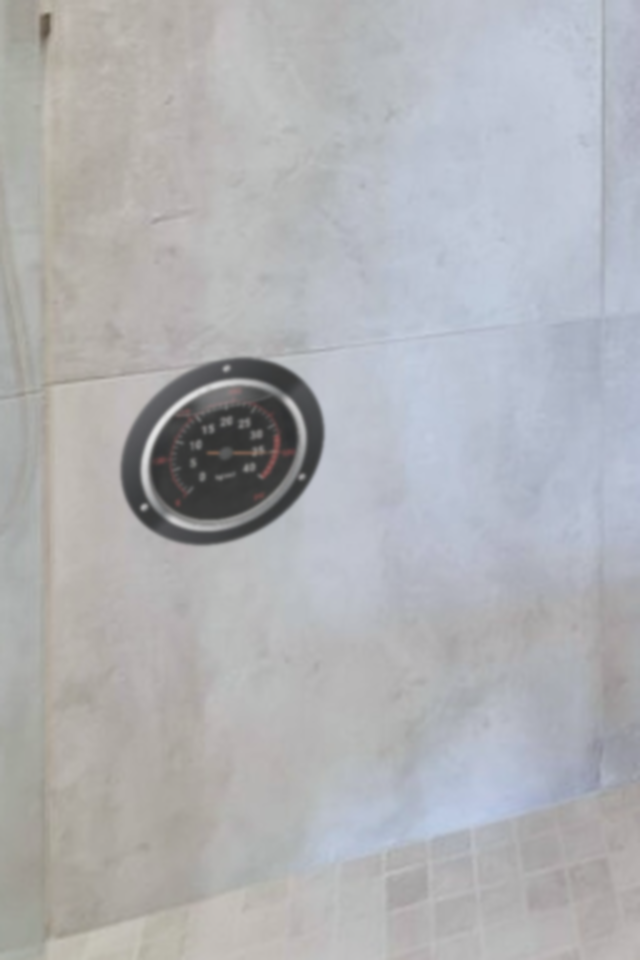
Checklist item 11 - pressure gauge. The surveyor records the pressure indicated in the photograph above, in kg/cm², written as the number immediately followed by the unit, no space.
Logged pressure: 35kg/cm²
